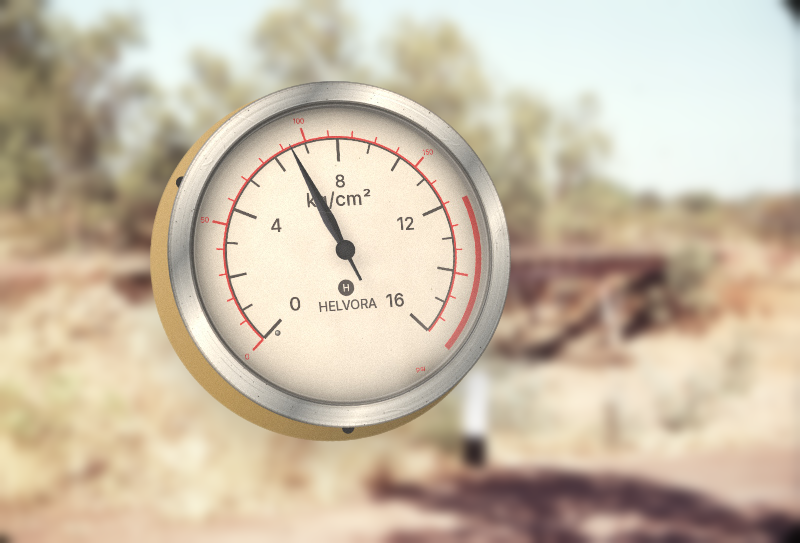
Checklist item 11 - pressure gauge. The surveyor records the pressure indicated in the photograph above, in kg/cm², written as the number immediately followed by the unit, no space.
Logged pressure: 6.5kg/cm²
